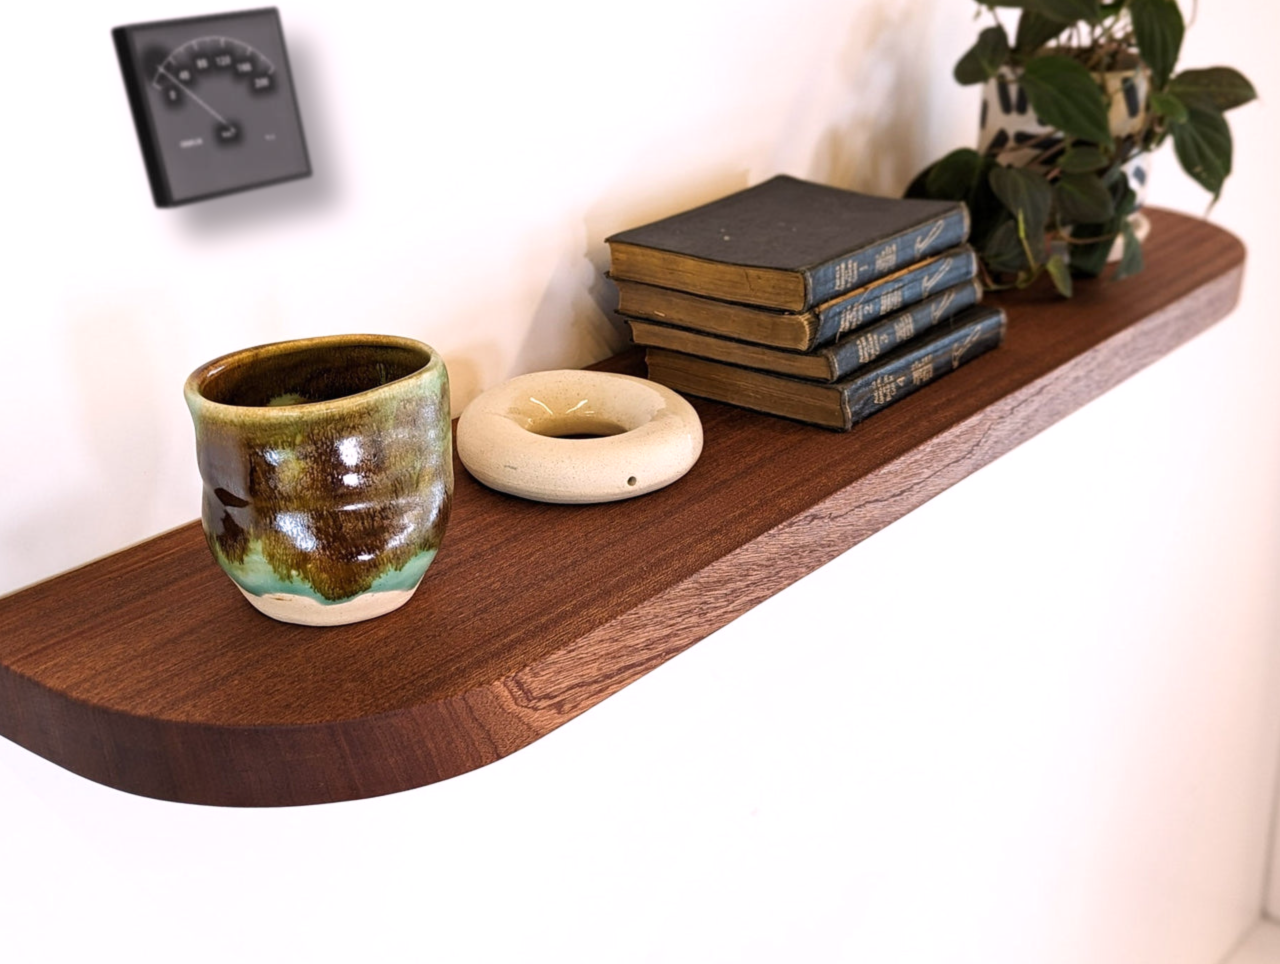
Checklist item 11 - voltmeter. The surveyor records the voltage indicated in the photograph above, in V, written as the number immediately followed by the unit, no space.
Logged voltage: 20V
